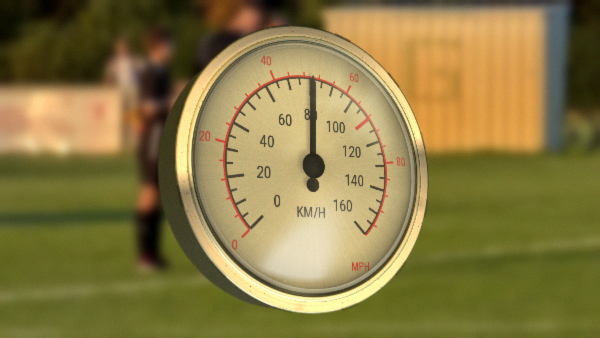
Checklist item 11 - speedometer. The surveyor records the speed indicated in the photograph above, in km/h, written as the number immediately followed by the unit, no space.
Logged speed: 80km/h
